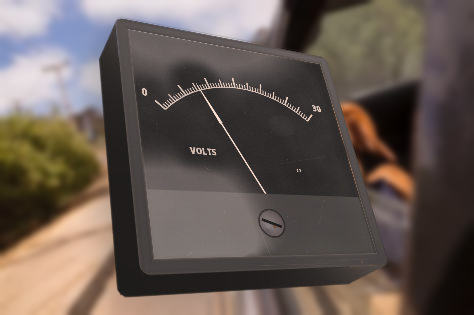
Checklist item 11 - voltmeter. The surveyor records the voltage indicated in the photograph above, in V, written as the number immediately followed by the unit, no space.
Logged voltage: 7.5V
